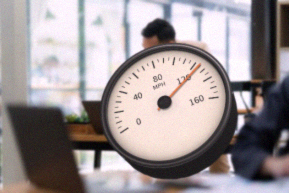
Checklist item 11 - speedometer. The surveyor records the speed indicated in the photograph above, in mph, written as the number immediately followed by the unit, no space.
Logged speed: 125mph
